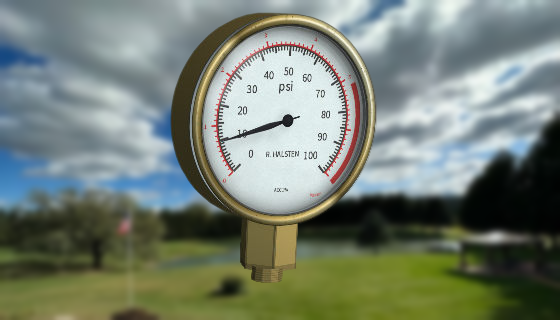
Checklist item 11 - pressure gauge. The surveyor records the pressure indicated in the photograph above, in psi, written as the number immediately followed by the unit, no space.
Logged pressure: 10psi
